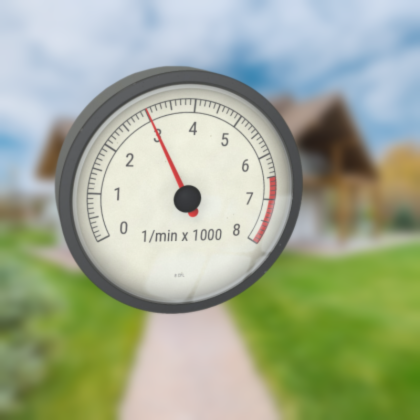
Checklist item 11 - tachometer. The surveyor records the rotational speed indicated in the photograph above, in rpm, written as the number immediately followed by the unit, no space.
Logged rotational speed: 3000rpm
